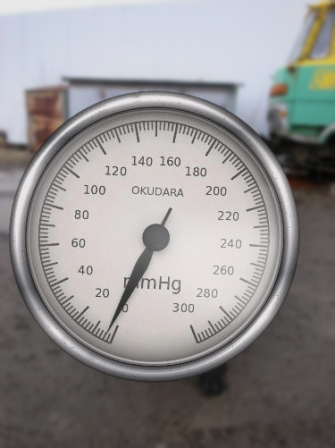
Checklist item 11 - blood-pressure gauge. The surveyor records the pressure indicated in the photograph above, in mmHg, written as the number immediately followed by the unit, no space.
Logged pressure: 4mmHg
